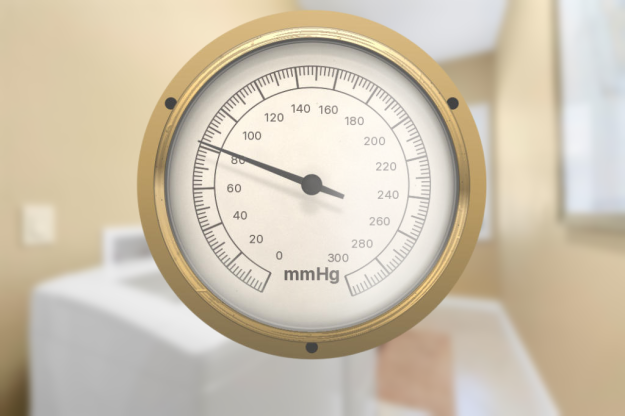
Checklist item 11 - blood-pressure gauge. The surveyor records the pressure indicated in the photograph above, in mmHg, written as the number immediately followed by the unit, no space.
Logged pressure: 82mmHg
